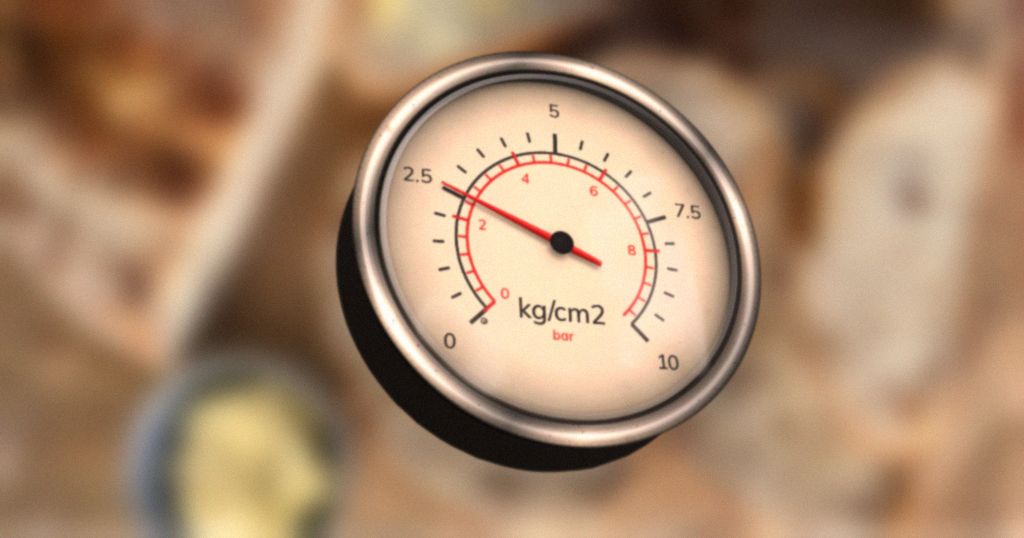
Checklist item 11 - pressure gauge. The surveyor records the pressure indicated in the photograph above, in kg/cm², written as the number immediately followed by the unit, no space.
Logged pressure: 2.5kg/cm²
